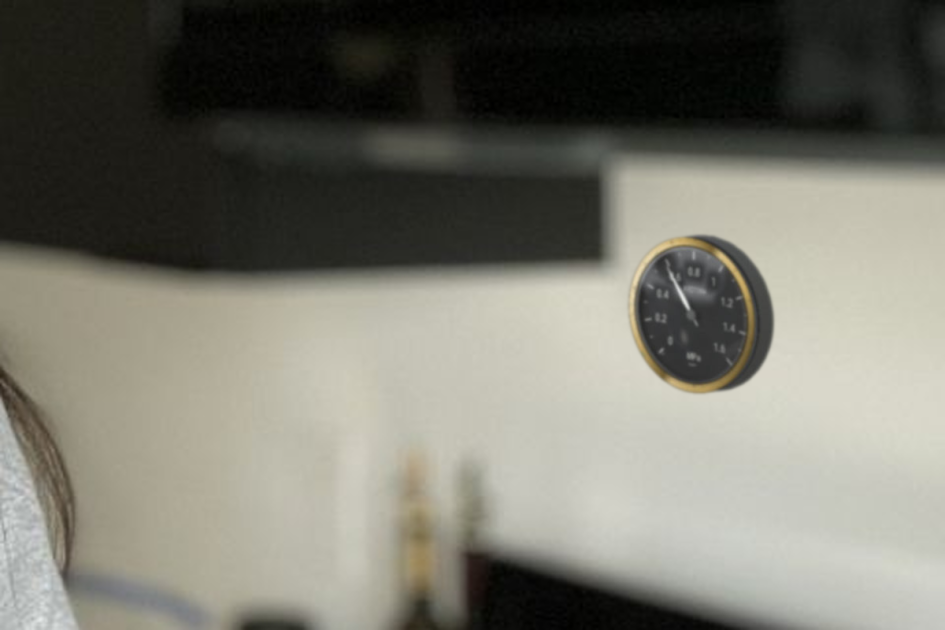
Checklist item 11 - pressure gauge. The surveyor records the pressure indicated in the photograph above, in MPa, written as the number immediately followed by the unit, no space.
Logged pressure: 0.6MPa
